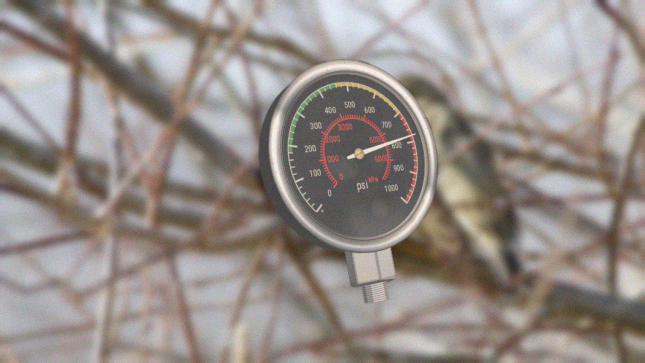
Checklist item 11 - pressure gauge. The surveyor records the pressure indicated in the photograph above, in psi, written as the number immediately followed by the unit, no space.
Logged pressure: 780psi
